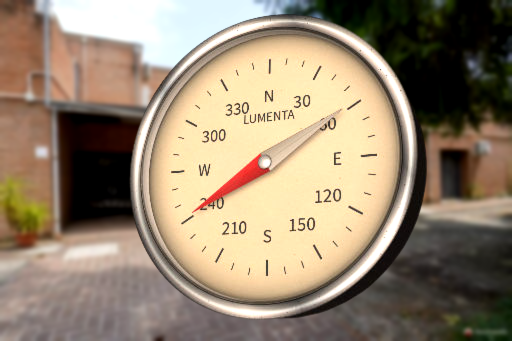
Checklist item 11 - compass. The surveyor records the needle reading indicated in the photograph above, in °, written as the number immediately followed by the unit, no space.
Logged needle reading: 240°
